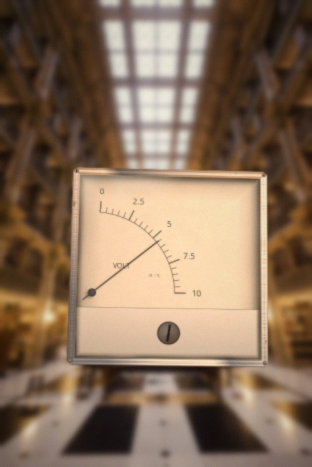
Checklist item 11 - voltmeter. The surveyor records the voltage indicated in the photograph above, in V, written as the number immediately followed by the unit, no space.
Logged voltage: 5.5V
